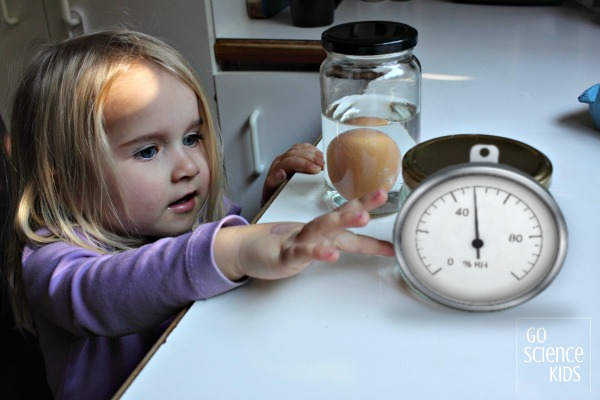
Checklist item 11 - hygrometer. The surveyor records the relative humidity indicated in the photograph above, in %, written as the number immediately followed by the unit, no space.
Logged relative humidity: 48%
